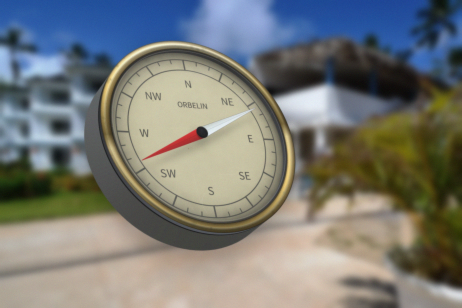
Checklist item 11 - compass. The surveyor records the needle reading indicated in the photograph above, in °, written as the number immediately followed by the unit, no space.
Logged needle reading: 245°
